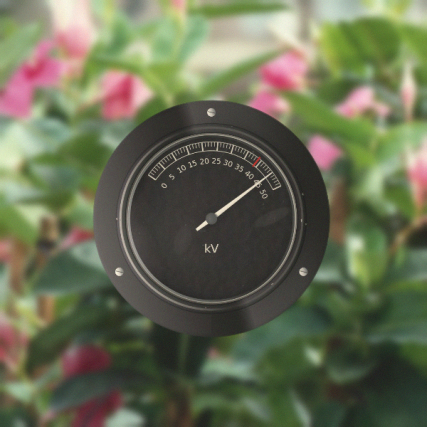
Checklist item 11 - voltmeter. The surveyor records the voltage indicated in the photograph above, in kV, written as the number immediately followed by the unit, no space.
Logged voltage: 45kV
